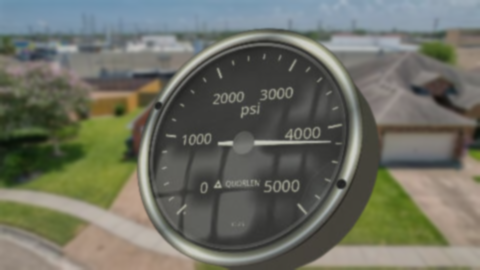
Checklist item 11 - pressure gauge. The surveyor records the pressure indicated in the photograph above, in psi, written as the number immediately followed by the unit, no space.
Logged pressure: 4200psi
